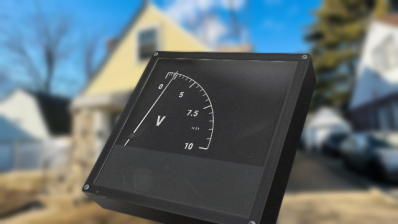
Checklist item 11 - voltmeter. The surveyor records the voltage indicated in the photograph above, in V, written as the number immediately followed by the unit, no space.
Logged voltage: 2.5V
